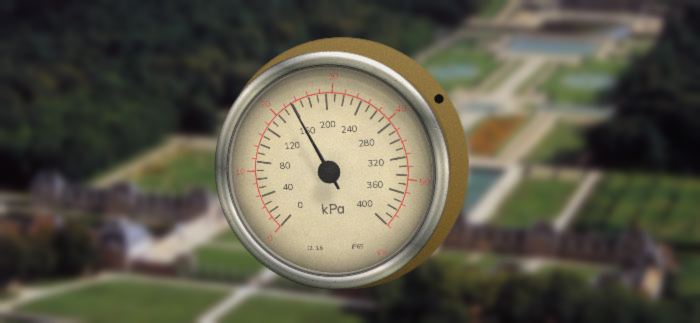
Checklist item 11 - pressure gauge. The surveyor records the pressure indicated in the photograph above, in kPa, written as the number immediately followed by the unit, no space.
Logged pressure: 160kPa
